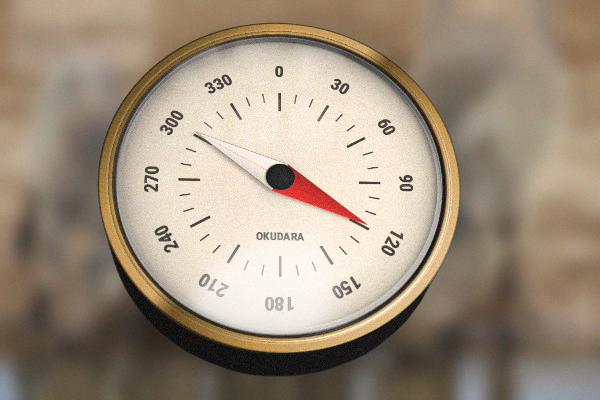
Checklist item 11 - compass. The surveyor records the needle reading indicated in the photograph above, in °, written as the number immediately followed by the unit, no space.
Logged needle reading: 120°
